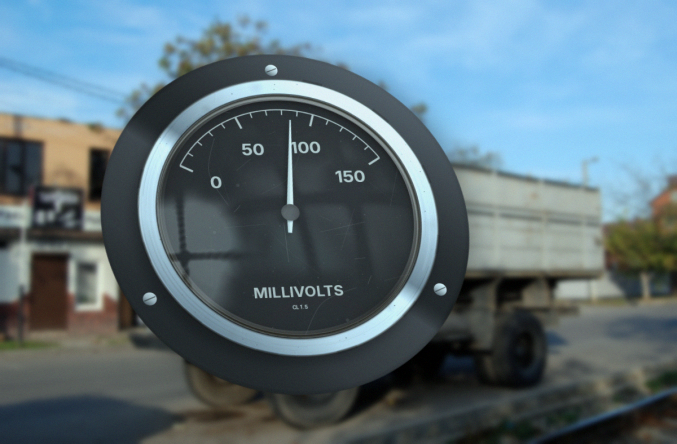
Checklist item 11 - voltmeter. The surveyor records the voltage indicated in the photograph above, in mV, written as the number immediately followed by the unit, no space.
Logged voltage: 85mV
